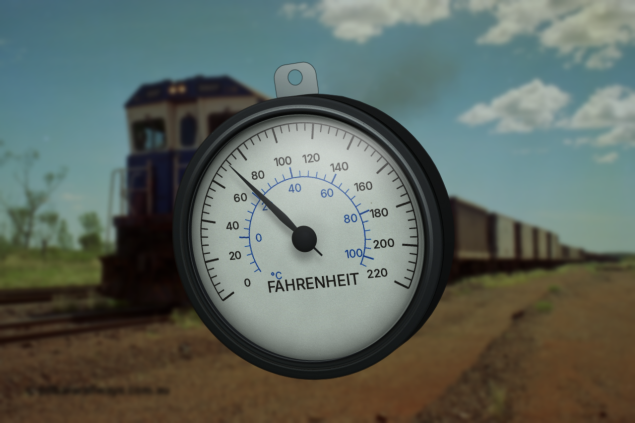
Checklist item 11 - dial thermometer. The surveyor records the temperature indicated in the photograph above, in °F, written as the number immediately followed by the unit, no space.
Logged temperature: 72°F
